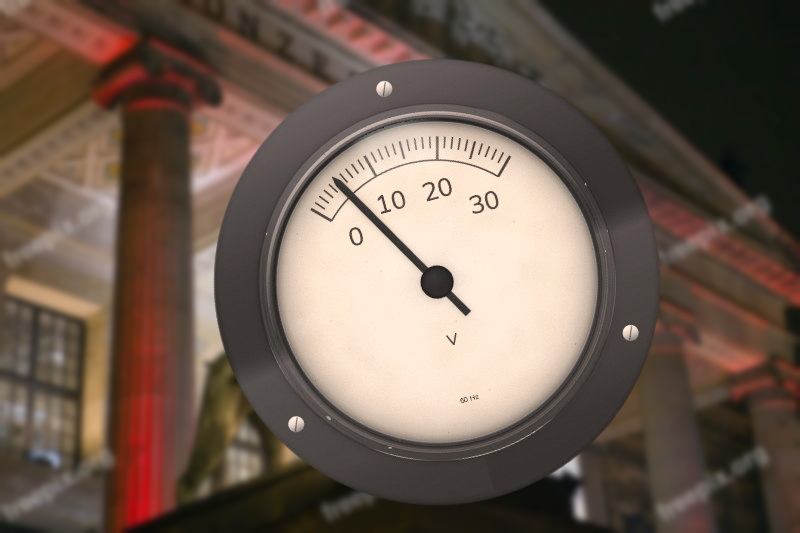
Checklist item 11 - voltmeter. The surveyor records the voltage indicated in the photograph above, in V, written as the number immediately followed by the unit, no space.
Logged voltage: 5V
